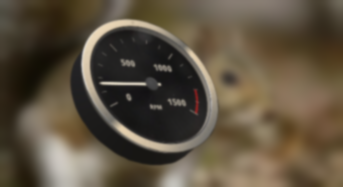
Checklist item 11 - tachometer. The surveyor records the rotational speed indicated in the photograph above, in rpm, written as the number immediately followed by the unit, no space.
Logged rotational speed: 150rpm
